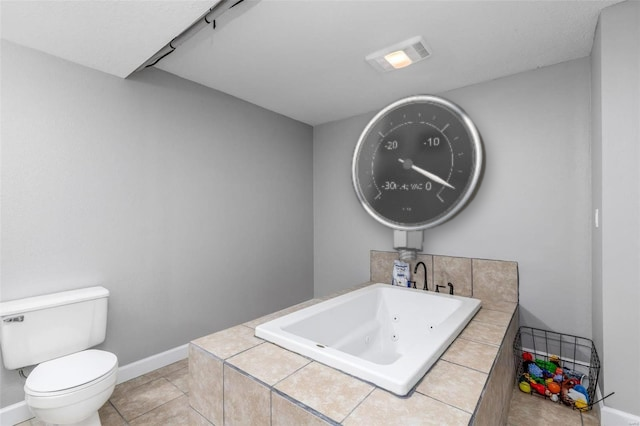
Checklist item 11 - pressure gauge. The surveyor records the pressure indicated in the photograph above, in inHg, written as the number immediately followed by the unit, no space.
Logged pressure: -2inHg
